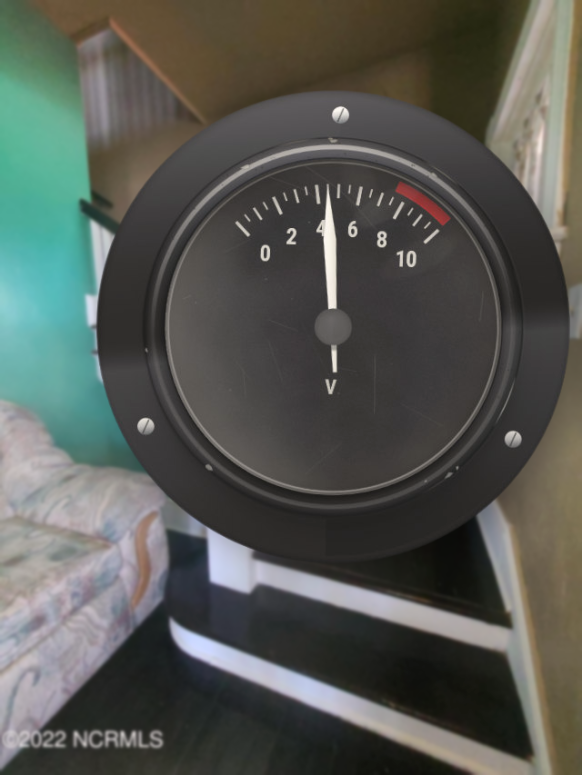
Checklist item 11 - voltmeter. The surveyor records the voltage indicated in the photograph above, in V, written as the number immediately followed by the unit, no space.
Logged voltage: 4.5V
